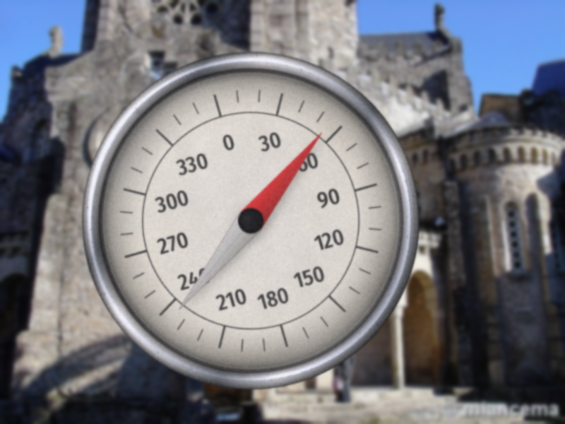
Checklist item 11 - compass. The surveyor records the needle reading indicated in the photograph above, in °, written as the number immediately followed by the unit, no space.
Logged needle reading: 55°
